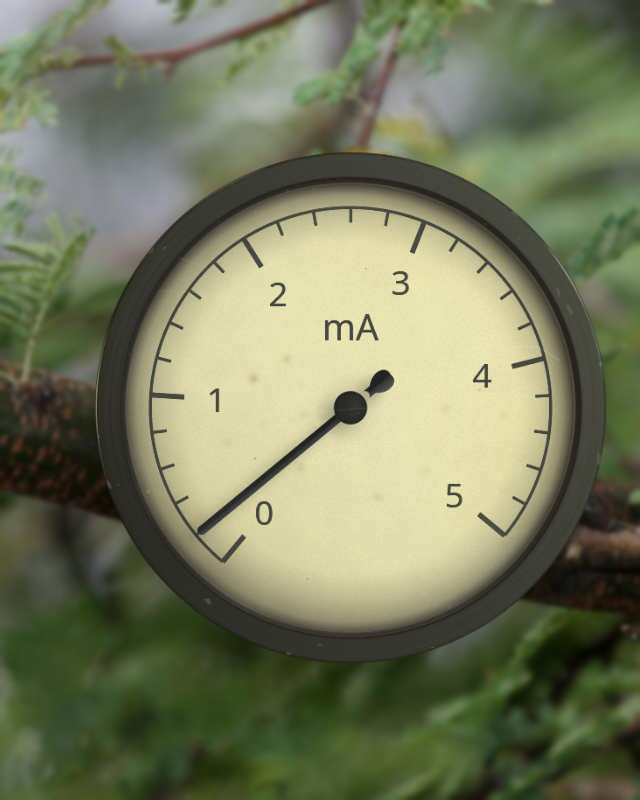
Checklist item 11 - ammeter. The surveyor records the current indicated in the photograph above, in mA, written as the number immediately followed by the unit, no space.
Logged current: 0.2mA
